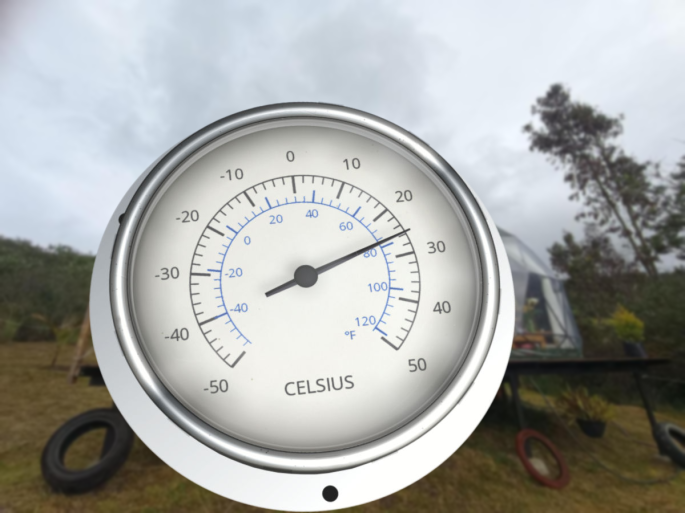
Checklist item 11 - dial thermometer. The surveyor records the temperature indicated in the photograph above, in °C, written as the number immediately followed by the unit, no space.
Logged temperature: 26°C
